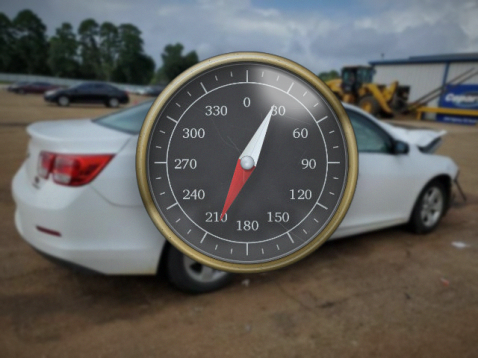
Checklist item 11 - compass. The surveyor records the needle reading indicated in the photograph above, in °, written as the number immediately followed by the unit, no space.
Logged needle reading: 205°
